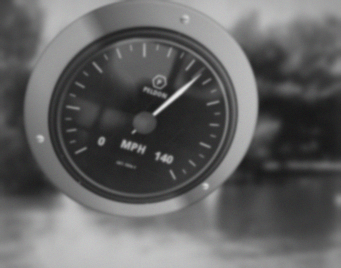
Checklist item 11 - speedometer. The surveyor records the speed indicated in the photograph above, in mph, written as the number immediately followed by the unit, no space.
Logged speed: 85mph
